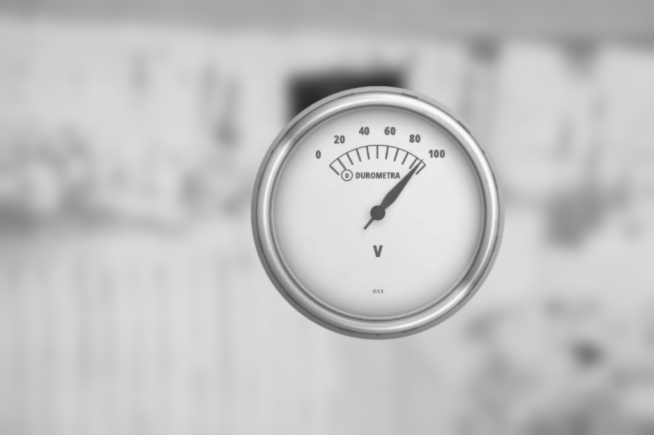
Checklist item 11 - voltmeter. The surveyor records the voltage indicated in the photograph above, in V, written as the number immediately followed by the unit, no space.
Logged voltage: 95V
